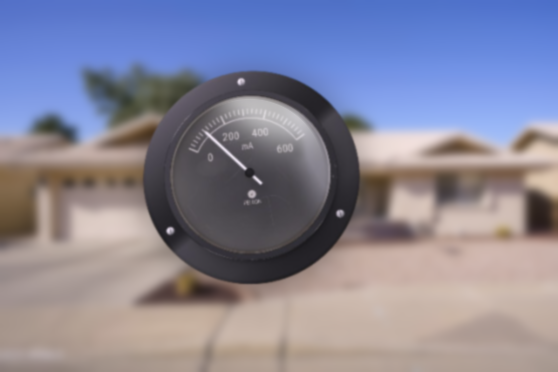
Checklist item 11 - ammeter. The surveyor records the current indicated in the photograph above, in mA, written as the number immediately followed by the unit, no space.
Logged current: 100mA
